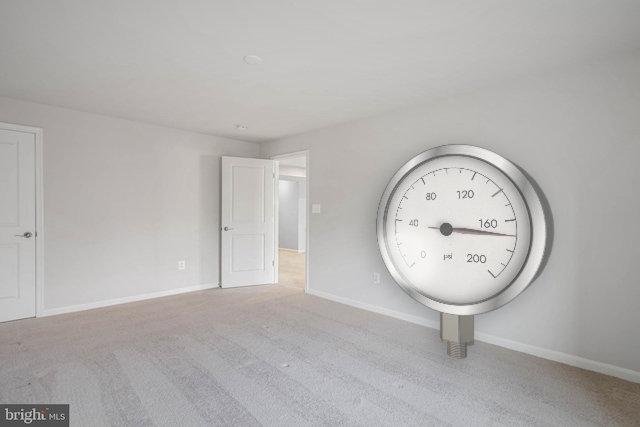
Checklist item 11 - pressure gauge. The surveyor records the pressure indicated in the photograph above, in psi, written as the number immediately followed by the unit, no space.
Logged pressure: 170psi
